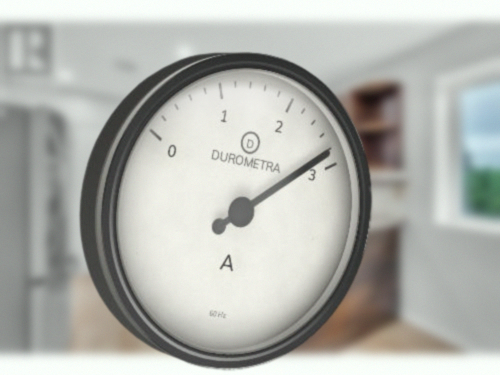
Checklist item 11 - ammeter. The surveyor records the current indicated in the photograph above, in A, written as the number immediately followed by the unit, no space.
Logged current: 2.8A
